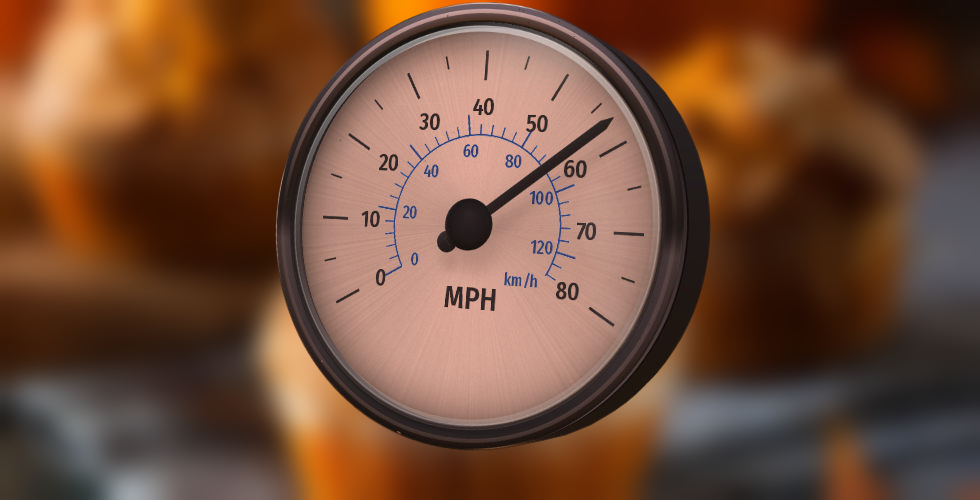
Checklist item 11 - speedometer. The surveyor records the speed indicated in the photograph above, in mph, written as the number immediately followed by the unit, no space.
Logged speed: 57.5mph
